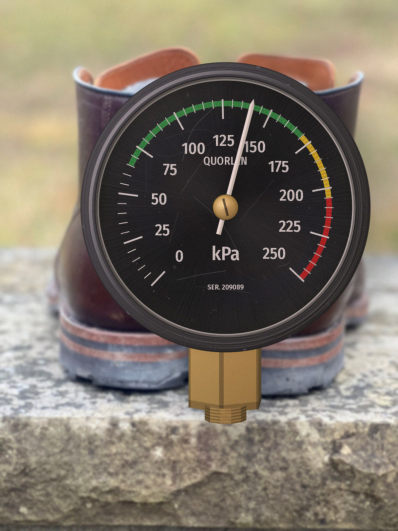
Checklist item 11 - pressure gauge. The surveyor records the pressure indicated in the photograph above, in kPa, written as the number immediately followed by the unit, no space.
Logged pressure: 140kPa
